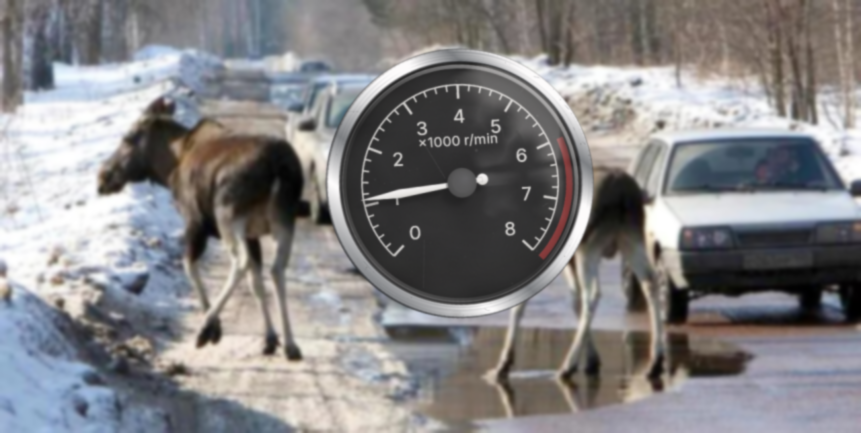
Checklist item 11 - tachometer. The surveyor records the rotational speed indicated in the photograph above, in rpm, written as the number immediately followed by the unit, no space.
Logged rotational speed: 1100rpm
